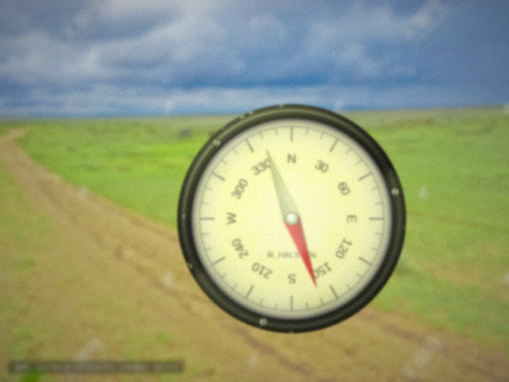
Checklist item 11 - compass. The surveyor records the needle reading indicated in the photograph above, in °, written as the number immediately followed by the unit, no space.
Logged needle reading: 160°
